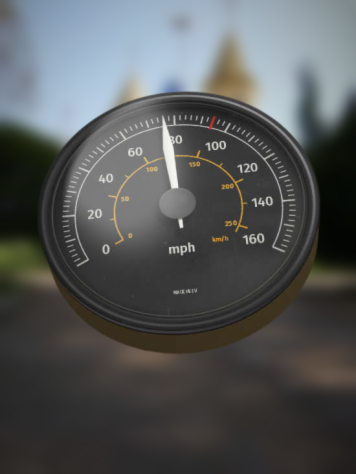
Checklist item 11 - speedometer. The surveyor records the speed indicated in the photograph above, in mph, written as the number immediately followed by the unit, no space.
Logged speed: 76mph
